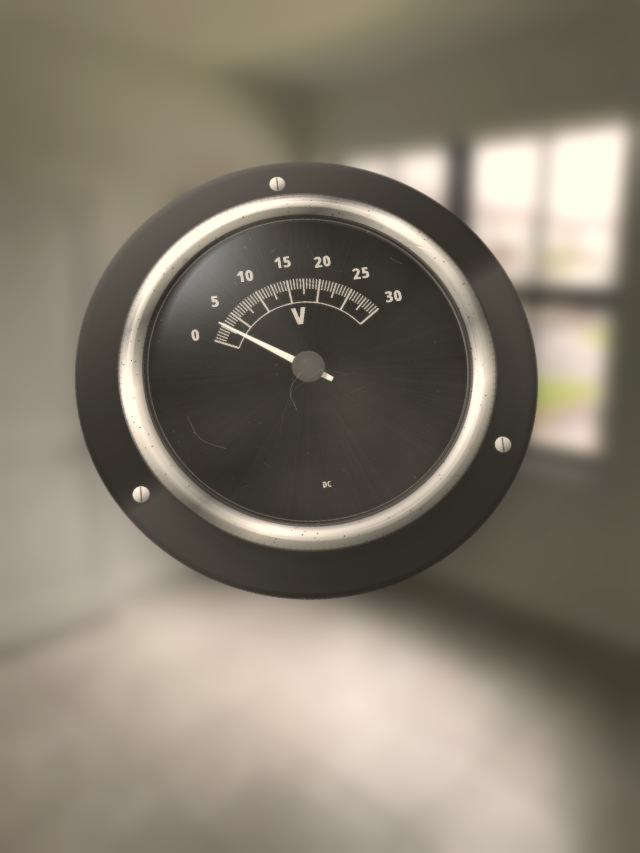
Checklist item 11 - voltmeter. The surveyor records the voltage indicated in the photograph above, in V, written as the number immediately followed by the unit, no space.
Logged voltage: 2.5V
